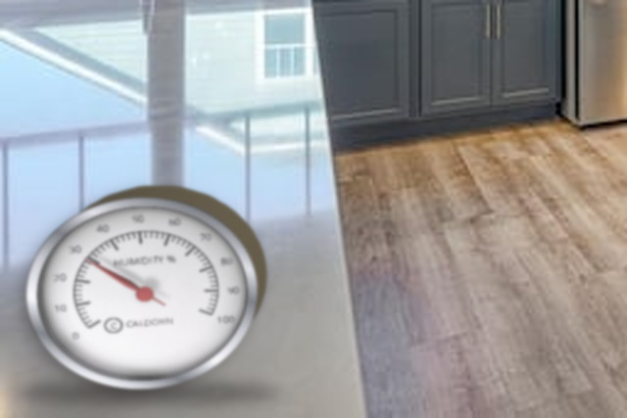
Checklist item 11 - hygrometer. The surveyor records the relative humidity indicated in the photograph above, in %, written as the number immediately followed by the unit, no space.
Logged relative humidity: 30%
